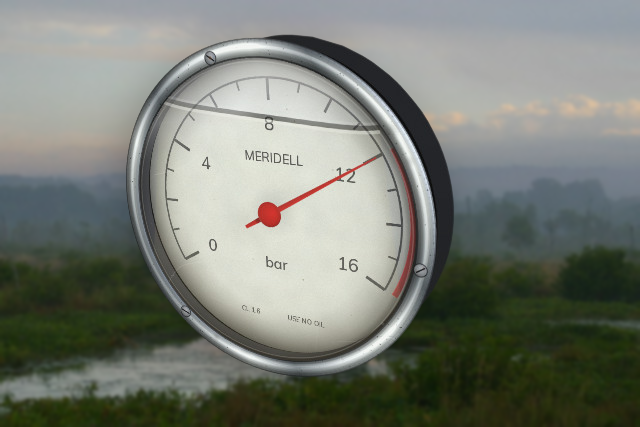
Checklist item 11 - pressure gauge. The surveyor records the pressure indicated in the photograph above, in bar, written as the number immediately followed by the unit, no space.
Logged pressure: 12bar
